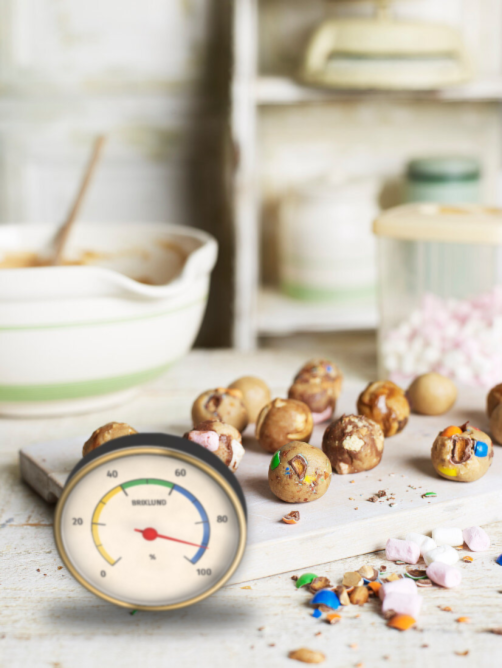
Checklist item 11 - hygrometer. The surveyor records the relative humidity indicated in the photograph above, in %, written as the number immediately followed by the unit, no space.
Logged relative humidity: 90%
